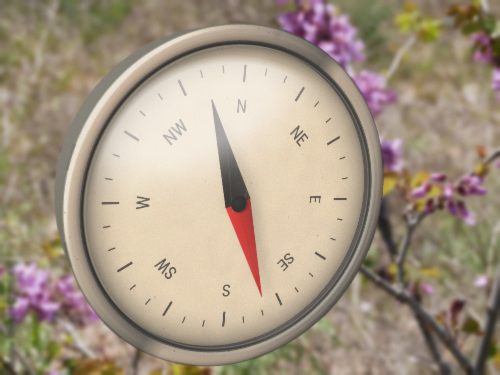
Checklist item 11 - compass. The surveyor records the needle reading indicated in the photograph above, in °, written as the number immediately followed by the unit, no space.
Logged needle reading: 160°
